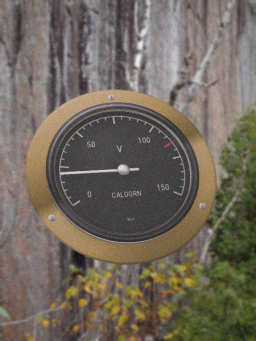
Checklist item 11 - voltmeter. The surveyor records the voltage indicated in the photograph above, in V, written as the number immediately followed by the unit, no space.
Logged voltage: 20V
